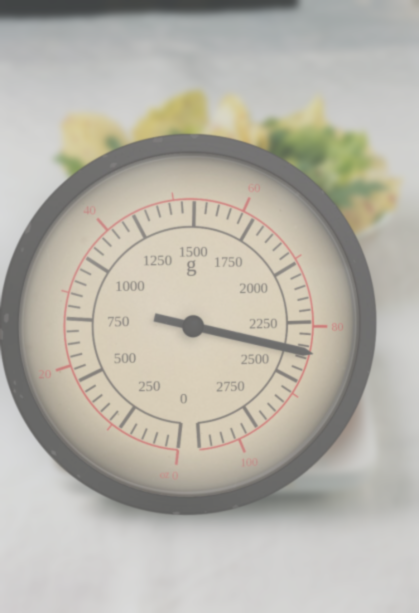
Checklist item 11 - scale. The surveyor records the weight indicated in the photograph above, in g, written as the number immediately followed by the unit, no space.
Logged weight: 2375g
